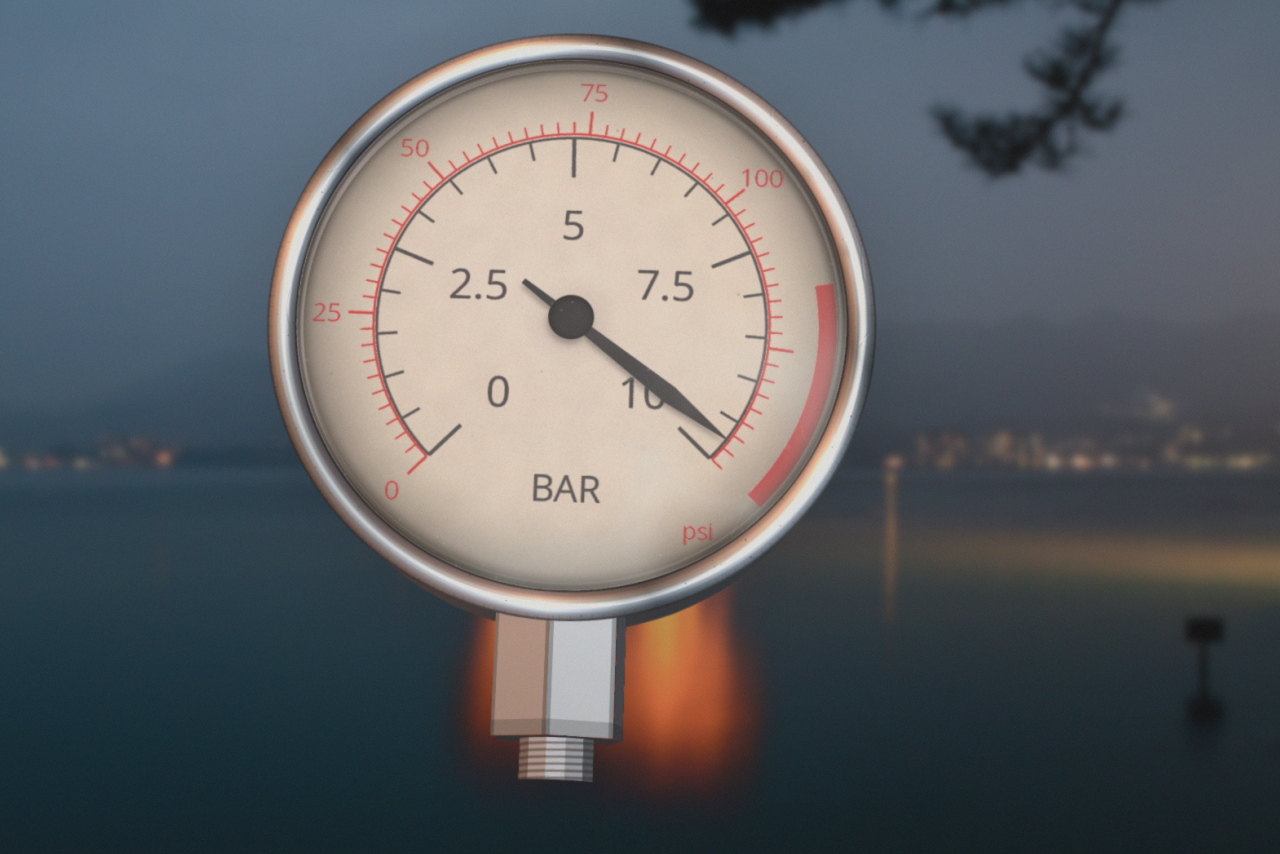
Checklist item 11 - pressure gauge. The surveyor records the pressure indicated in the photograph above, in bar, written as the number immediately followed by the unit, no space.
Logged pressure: 9.75bar
